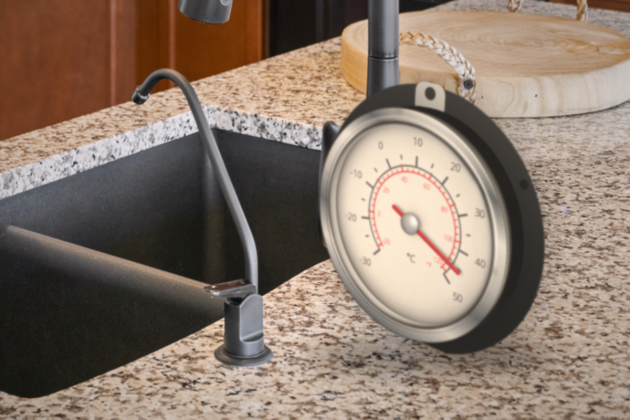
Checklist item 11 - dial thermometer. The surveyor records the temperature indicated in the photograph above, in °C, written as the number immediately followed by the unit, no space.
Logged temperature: 45°C
